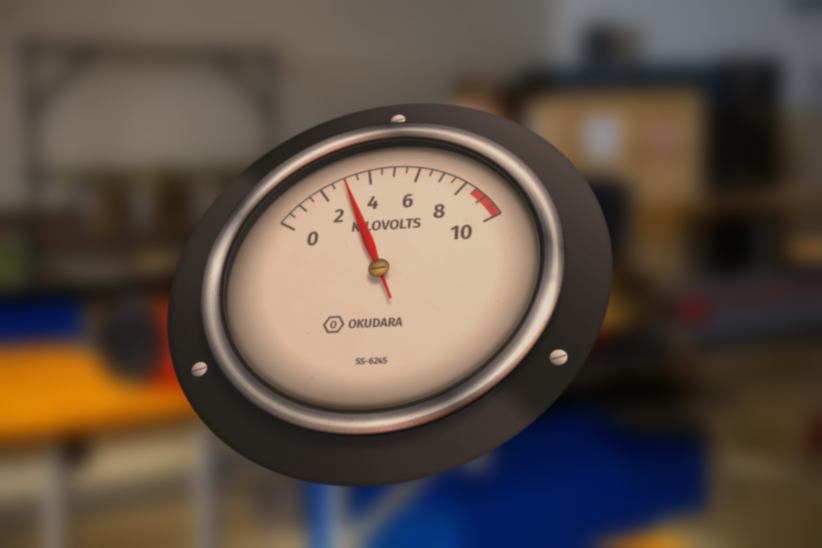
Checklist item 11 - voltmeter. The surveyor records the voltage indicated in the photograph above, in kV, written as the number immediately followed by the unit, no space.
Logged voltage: 3kV
